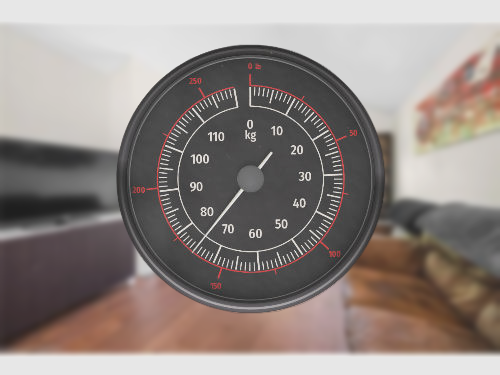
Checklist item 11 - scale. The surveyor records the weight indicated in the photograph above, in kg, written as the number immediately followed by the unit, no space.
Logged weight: 75kg
